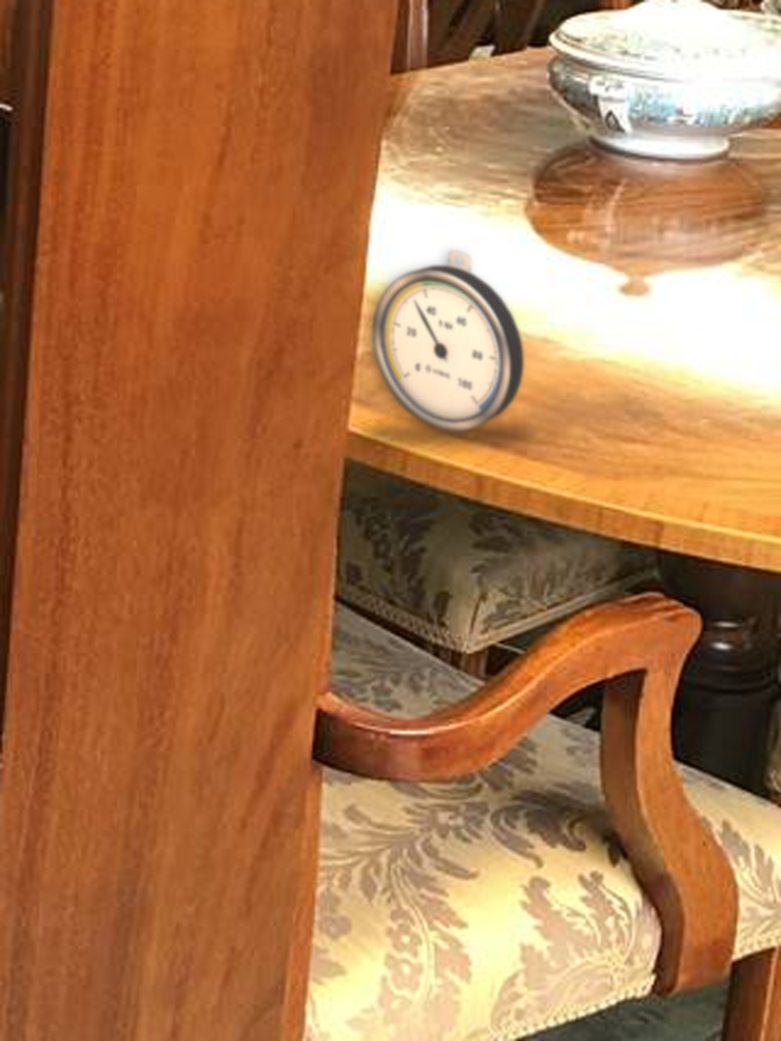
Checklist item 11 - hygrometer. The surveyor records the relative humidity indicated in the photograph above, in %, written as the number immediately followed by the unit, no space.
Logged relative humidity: 35%
